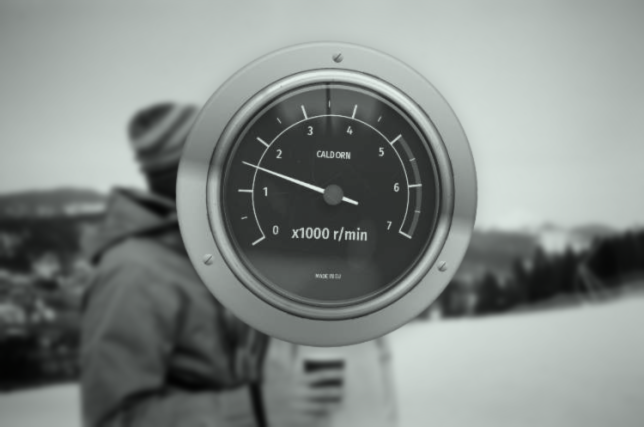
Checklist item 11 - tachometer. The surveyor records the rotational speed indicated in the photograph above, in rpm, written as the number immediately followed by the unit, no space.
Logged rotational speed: 1500rpm
